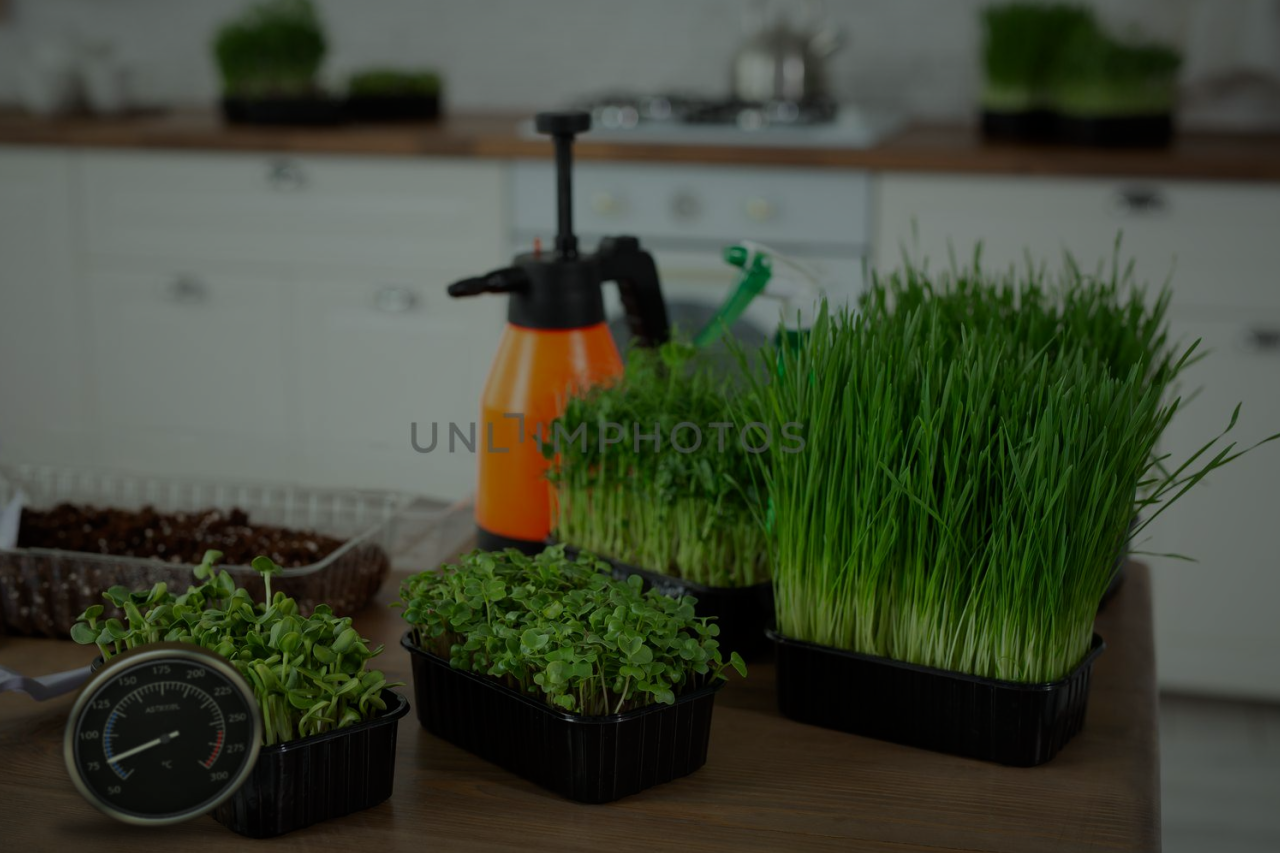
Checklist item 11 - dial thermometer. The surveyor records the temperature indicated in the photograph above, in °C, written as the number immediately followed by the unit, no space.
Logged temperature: 75°C
